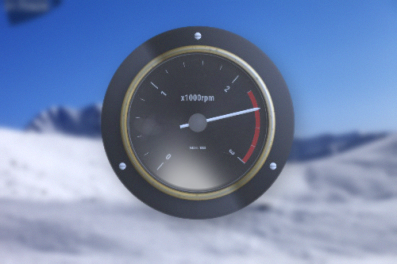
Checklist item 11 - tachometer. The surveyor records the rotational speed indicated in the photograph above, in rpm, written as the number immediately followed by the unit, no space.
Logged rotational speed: 2400rpm
